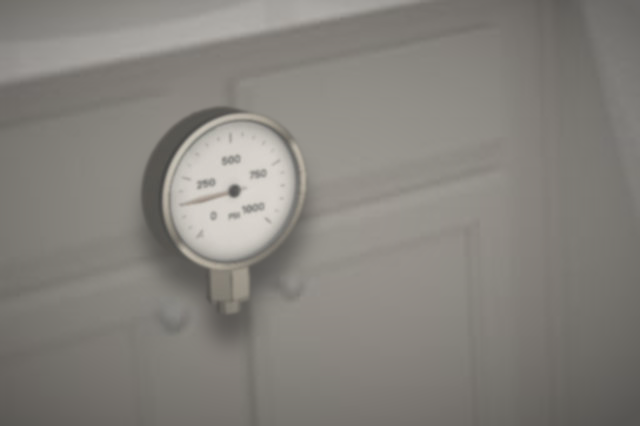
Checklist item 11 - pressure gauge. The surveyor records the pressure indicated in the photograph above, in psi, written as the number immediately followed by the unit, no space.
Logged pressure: 150psi
